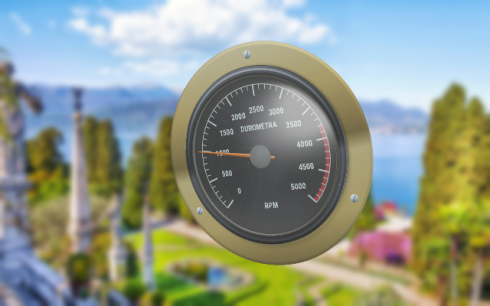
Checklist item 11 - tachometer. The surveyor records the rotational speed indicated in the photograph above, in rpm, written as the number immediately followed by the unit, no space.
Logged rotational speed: 1000rpm
